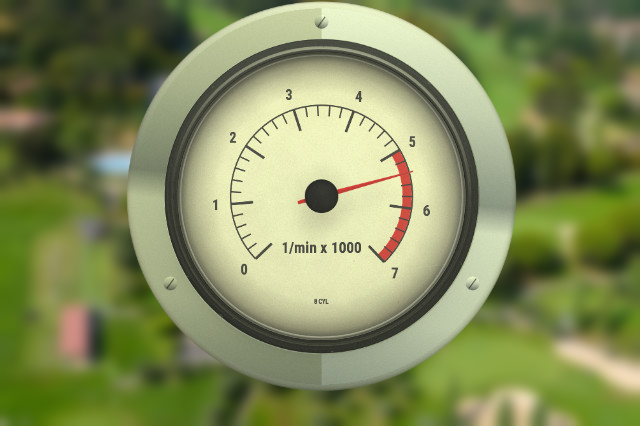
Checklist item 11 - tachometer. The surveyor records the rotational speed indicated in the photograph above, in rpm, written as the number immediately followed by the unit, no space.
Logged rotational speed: 5400rpm
